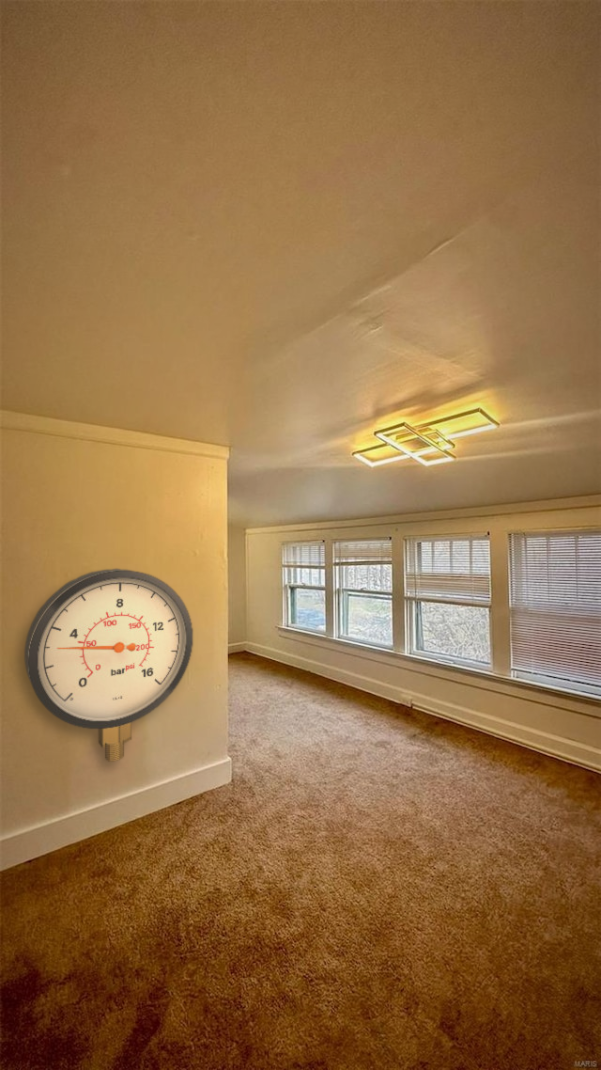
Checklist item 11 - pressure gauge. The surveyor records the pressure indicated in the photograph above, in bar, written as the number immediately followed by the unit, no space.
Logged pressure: 3bar
